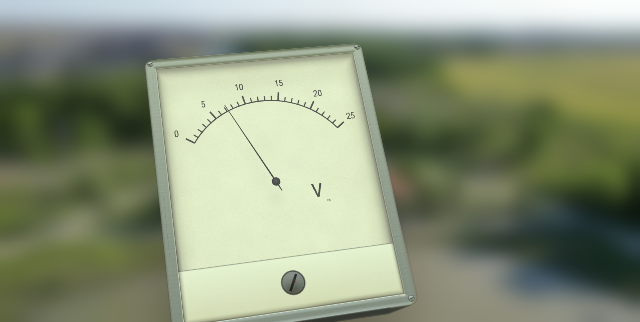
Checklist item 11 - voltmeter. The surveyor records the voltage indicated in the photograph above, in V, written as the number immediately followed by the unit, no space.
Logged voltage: 7V
